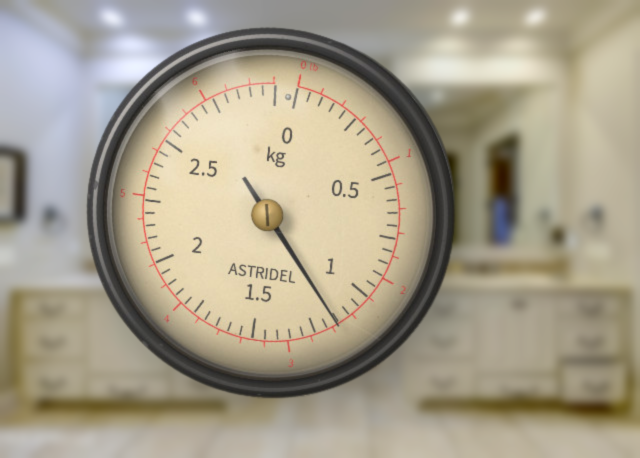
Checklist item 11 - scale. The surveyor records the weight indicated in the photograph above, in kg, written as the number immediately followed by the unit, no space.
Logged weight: 1.15kg
